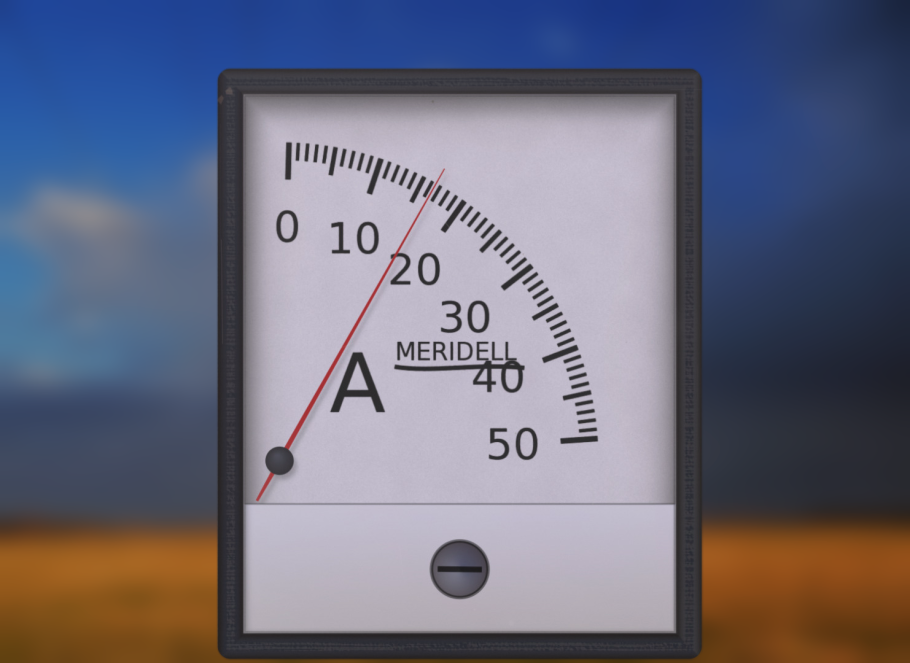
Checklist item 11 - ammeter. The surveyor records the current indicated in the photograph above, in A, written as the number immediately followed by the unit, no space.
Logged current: 16.5A
